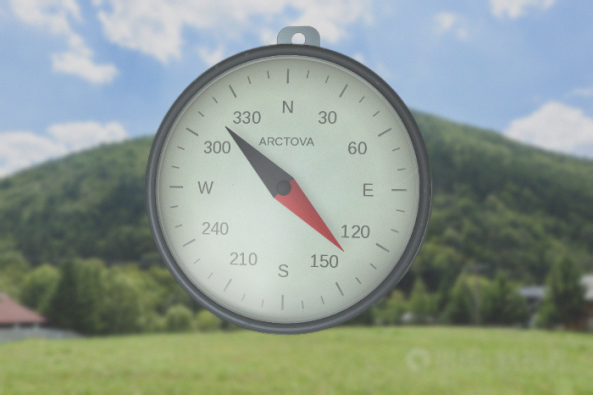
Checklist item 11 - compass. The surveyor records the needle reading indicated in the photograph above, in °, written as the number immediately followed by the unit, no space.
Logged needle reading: 135°
